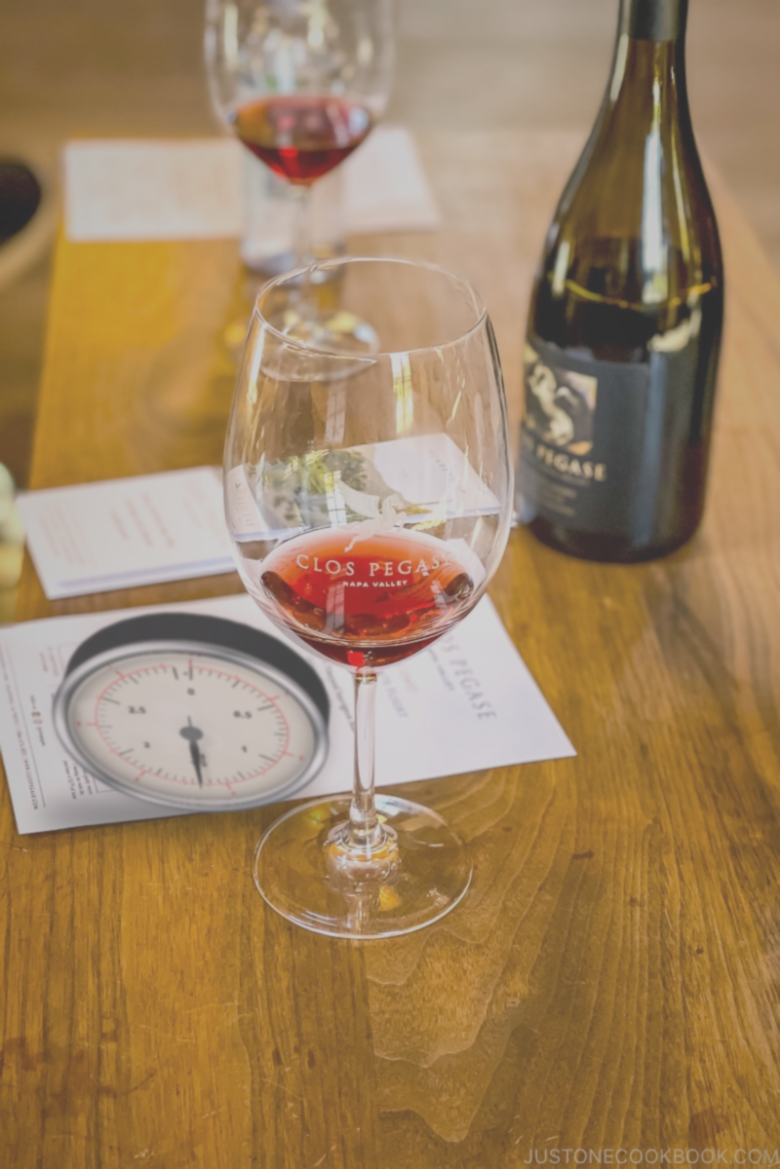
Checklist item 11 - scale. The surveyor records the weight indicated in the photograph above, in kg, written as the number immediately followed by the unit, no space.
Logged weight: 1.5kg
